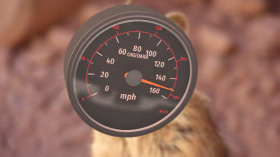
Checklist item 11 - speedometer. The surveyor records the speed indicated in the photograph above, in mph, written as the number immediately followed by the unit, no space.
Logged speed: 150mph
